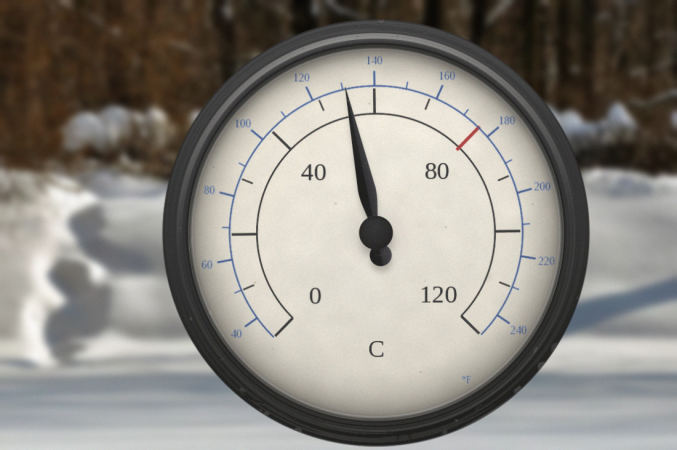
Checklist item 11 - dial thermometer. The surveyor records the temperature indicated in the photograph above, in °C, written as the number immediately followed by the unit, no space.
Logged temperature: 55°C
